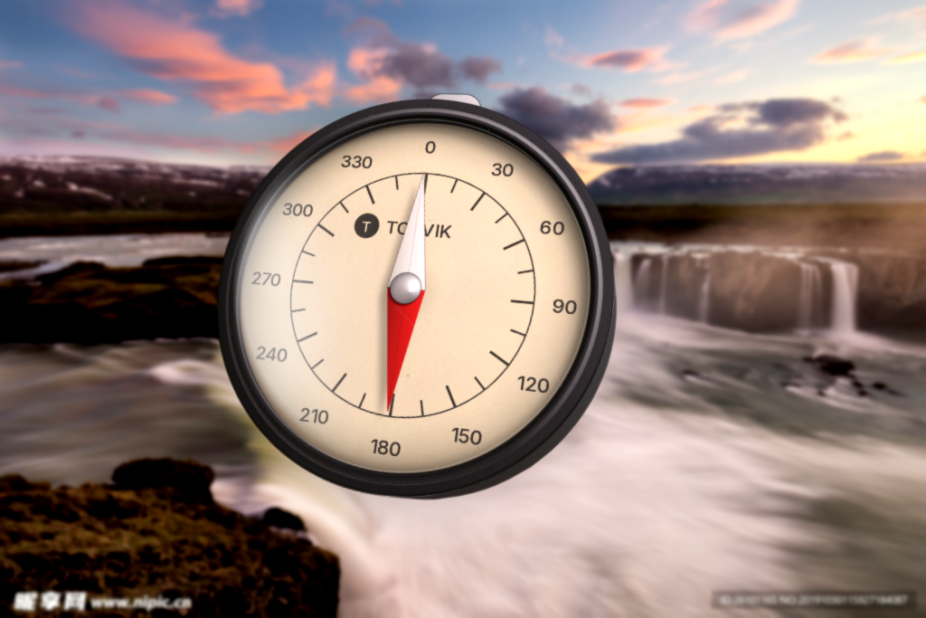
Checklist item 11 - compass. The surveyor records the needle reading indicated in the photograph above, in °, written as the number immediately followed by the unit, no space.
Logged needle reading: 180°
